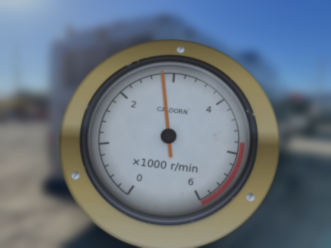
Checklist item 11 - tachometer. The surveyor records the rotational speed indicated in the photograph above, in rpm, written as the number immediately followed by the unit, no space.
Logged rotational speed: 2800rpm
